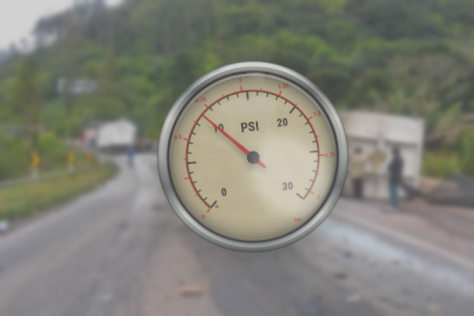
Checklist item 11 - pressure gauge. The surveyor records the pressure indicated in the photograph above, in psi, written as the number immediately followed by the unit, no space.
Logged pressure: 10psi
